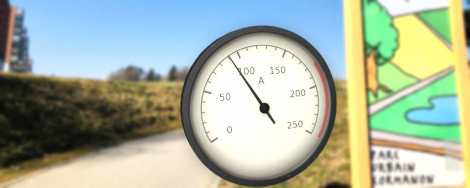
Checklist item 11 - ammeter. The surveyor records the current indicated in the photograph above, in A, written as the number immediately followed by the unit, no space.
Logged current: 90A
